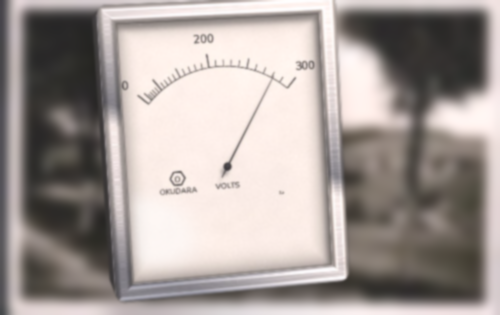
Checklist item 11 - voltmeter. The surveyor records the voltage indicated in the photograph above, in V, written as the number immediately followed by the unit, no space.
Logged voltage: 280V
